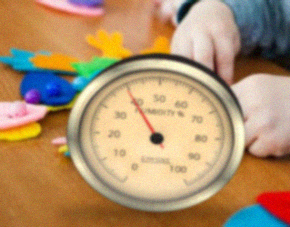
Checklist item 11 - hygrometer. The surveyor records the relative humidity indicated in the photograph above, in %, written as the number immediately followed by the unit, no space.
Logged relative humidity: 40%
